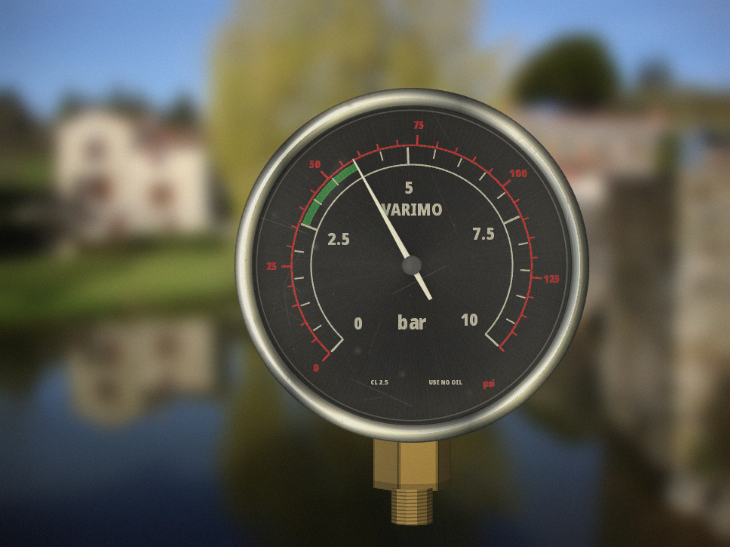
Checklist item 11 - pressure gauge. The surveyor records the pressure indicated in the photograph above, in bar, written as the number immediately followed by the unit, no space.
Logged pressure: 4bar
